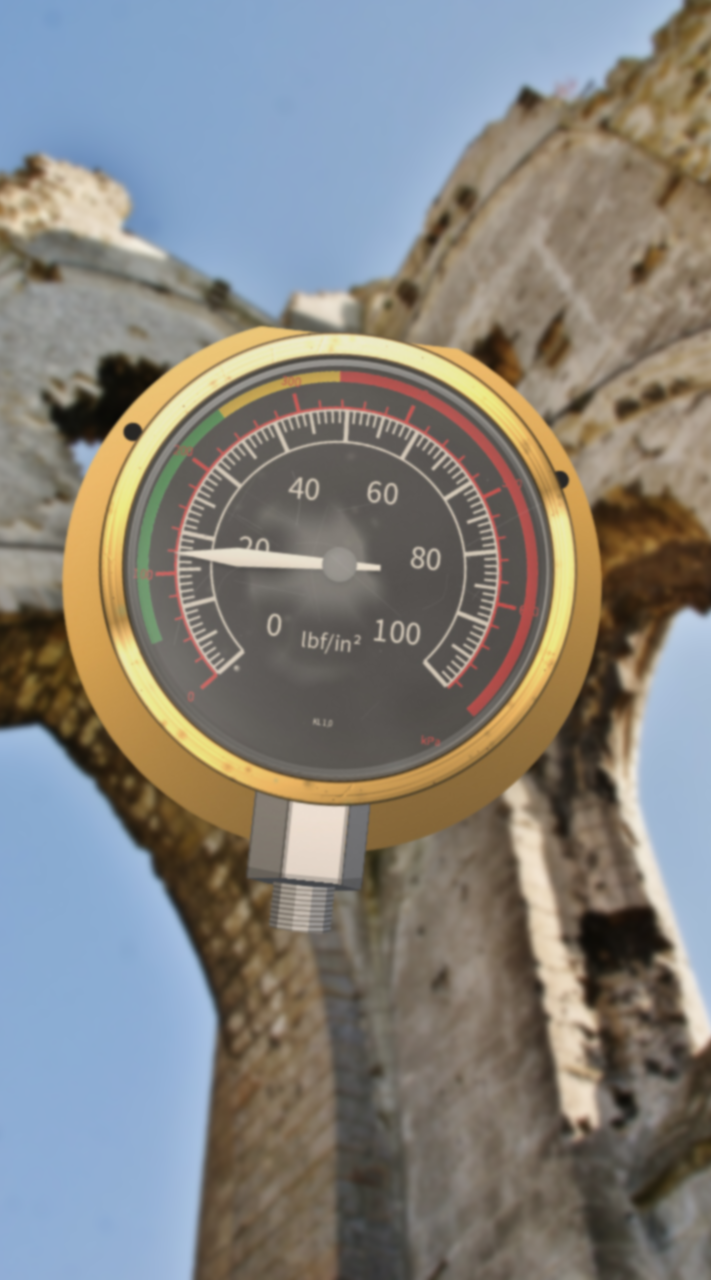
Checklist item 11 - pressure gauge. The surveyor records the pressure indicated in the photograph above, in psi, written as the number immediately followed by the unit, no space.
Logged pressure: 17psi
